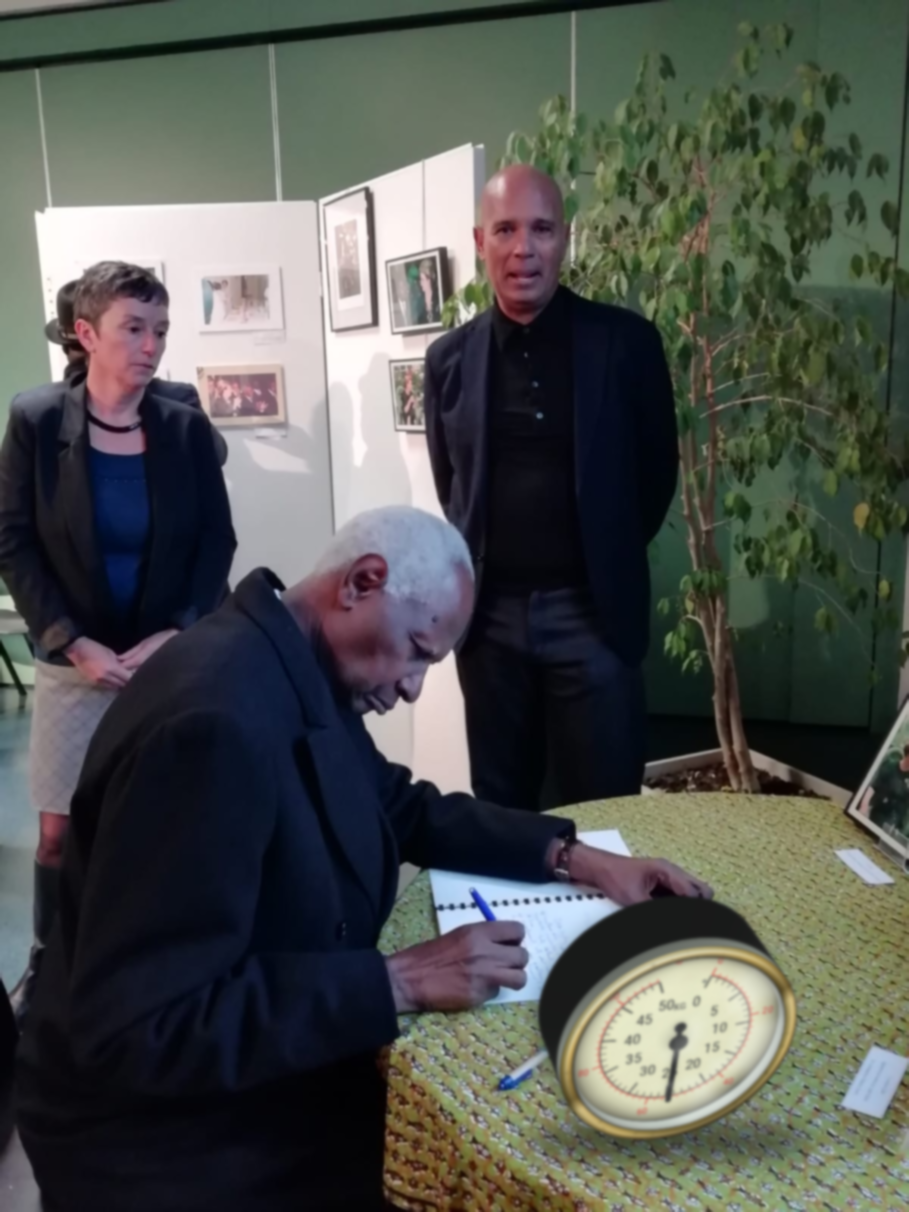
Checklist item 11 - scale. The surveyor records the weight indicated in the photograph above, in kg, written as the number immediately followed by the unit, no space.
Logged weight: 25kg
